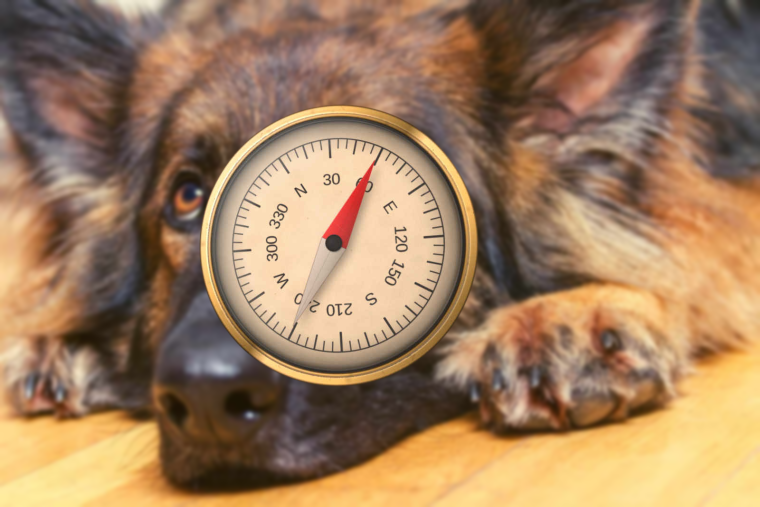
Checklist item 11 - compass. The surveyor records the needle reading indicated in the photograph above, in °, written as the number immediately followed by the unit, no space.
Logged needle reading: 60°
